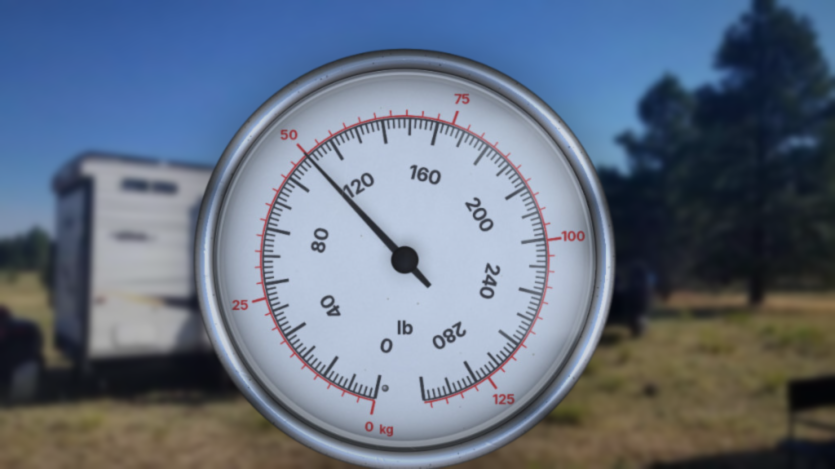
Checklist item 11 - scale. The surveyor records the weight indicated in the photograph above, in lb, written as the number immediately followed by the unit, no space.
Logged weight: 110lb
